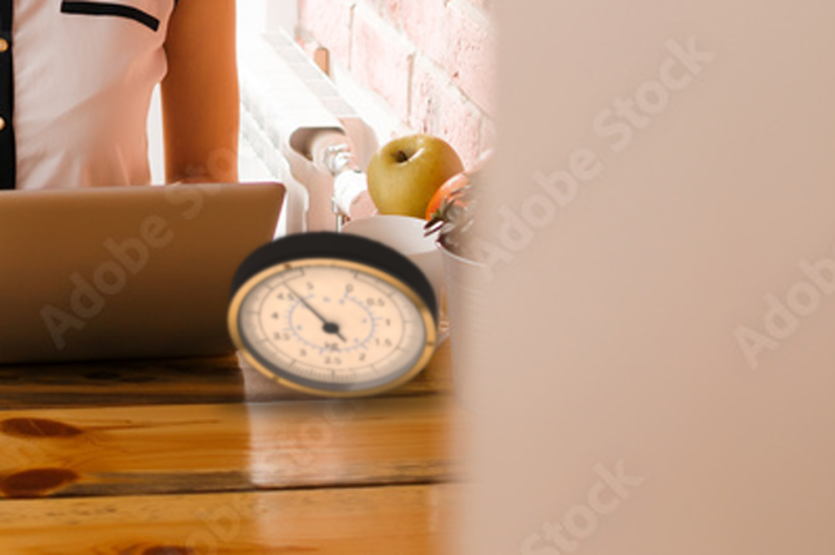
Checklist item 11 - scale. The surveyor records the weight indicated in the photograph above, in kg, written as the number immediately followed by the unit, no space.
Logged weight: 4.75kg
